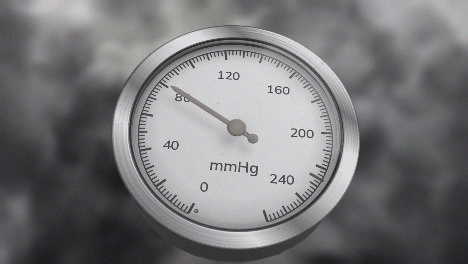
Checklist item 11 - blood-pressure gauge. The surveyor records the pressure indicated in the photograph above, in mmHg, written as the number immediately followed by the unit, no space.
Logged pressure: 80mmHg
